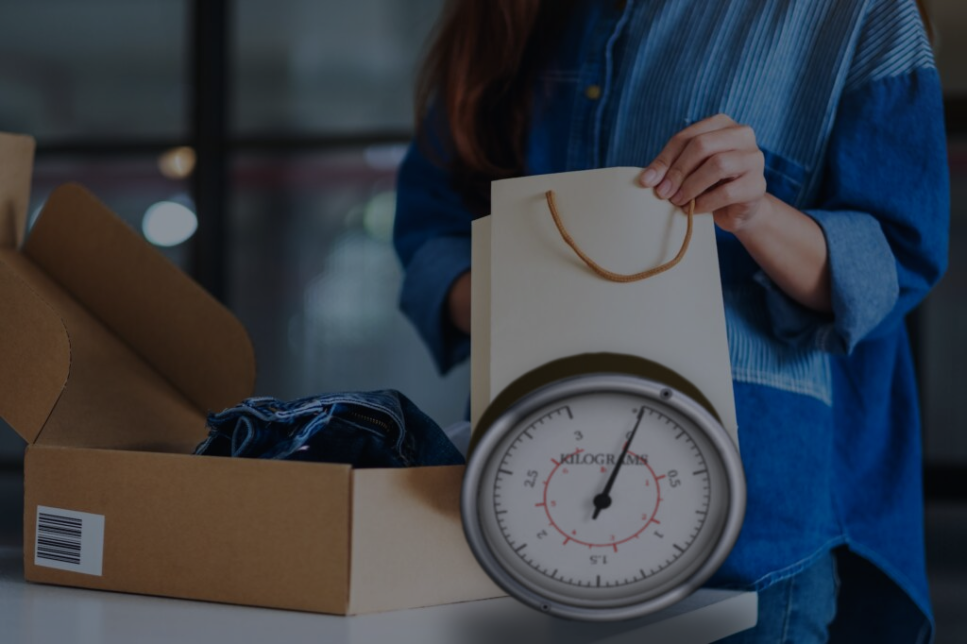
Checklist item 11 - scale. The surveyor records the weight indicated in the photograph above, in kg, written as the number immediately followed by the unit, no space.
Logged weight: 0kg
